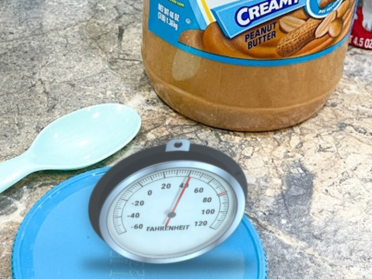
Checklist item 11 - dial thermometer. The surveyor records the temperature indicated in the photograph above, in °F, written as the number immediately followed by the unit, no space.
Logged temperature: 40°F
